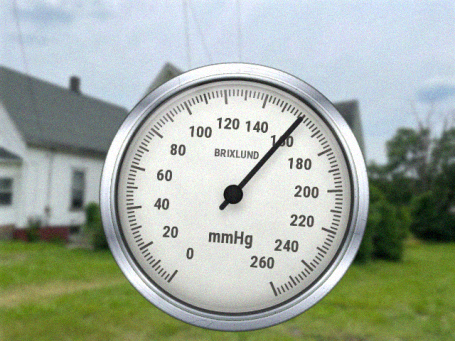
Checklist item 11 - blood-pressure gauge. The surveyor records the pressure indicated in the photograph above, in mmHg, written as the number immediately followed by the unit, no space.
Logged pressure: 160mmHg
